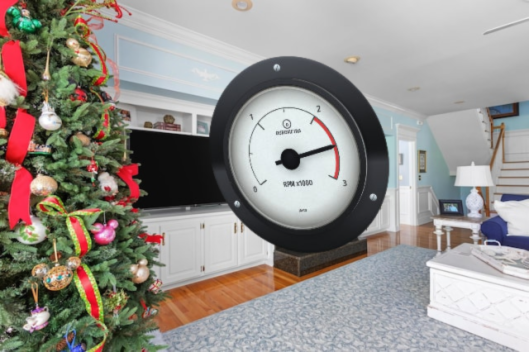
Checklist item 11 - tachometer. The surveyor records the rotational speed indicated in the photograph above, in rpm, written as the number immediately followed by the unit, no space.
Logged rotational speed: 2500rpm
